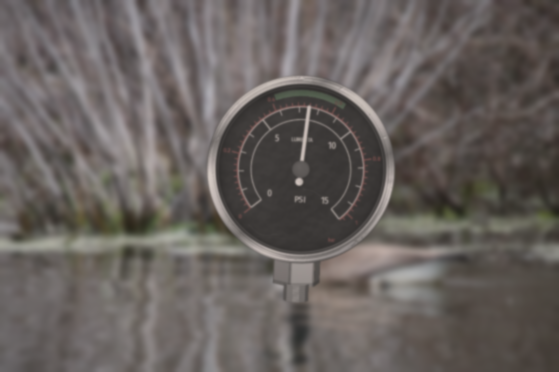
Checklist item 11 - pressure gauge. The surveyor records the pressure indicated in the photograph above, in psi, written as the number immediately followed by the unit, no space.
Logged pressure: 7.5psi
